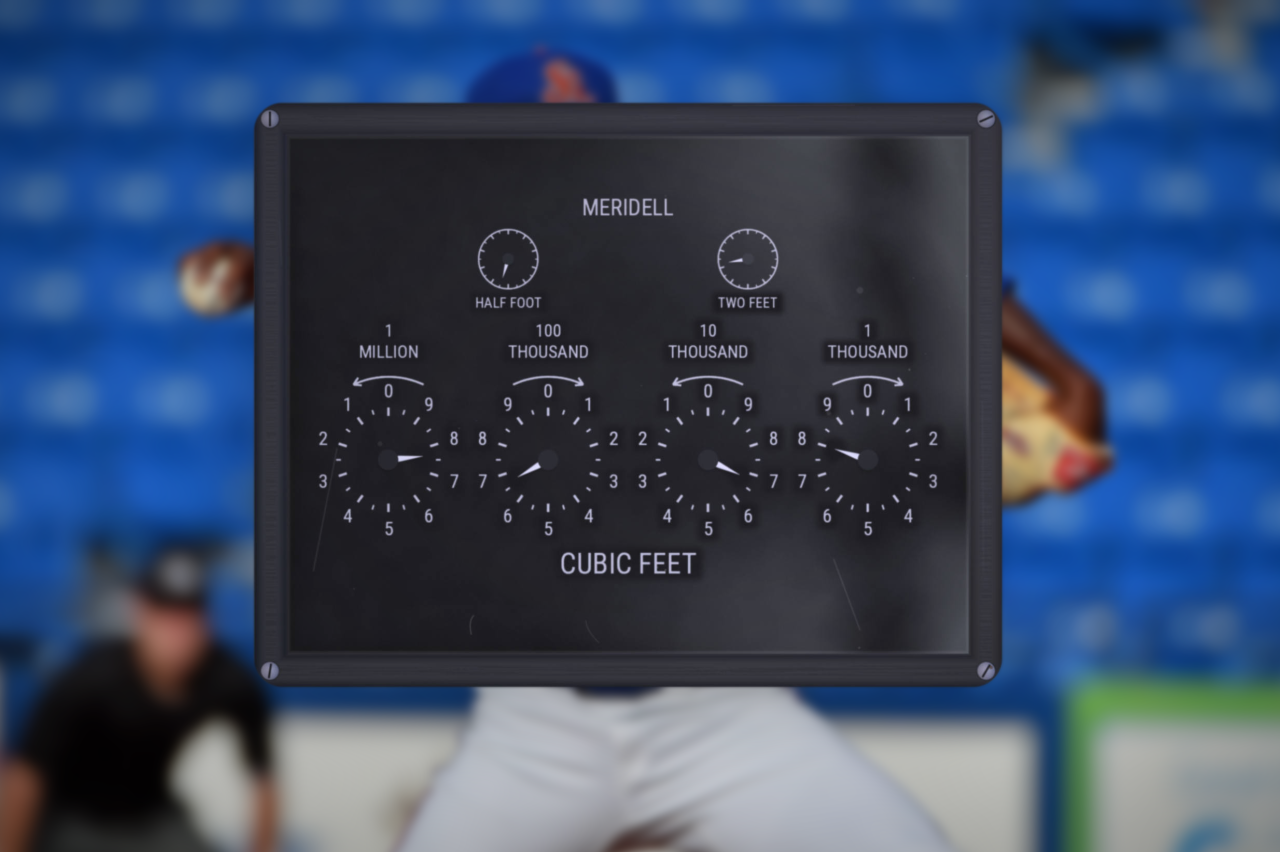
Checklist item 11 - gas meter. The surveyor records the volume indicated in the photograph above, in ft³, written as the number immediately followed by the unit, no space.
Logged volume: 766800ft³
